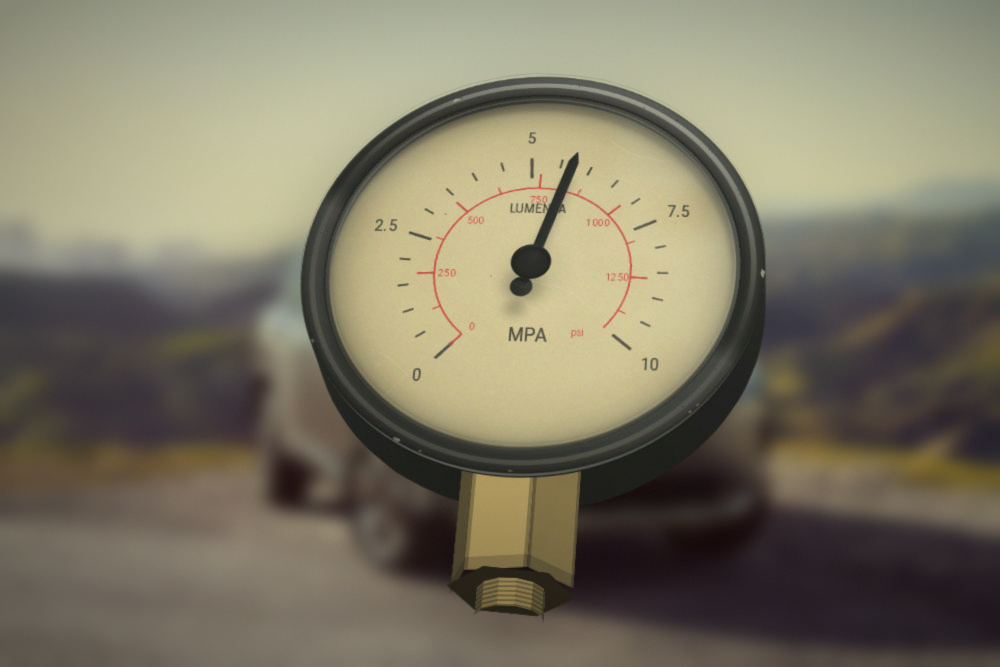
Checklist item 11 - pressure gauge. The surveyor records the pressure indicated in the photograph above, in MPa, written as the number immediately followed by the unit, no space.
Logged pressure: 5.75MPa
